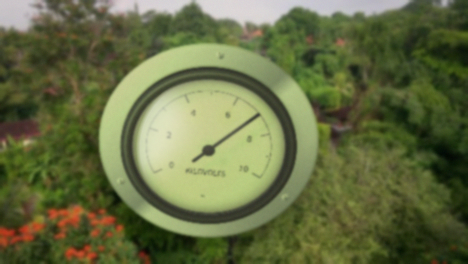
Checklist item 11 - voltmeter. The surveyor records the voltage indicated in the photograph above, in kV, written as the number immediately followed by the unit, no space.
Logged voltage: 7kV
